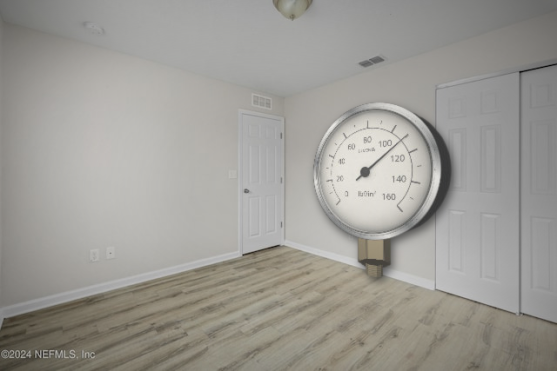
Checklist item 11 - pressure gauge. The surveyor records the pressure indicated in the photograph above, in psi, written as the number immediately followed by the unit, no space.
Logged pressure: 110psi
